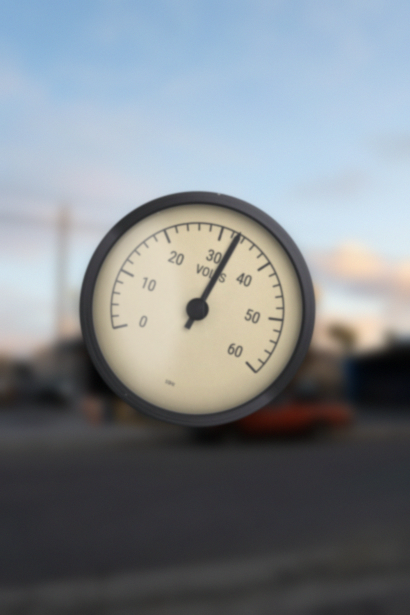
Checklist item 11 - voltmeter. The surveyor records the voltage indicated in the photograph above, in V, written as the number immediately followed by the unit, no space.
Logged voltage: 33V
